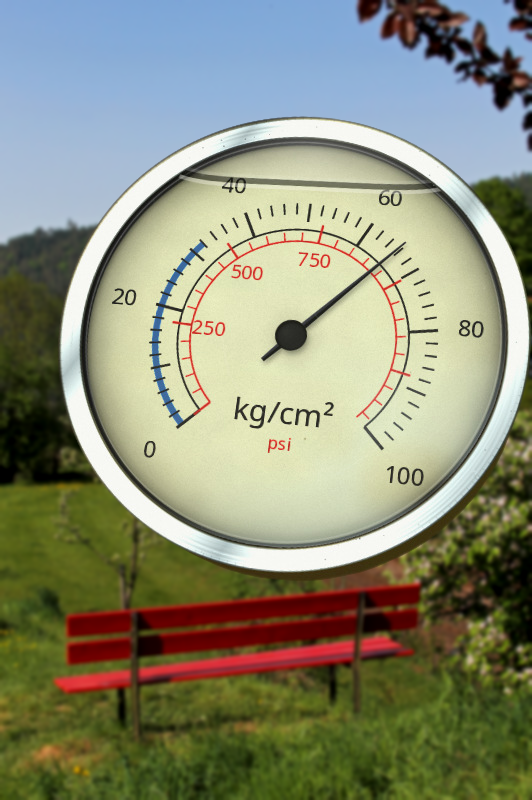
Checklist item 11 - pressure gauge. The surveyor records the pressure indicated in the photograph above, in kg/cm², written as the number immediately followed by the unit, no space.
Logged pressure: 66kg/cm²
